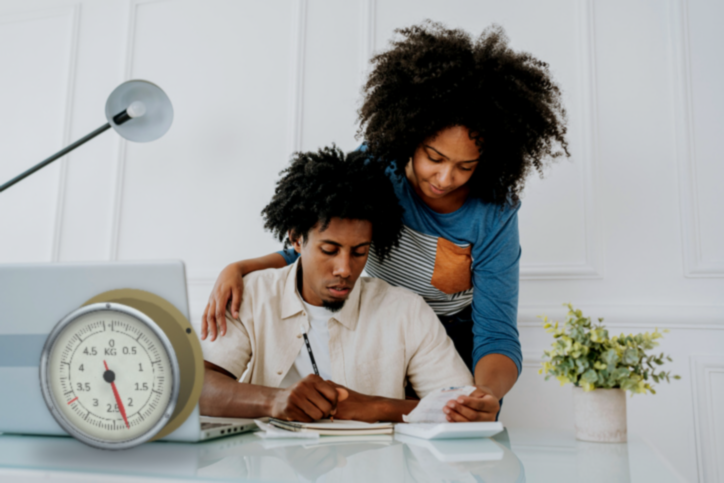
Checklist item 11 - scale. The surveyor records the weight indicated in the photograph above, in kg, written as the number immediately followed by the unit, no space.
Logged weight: 2.25kg
